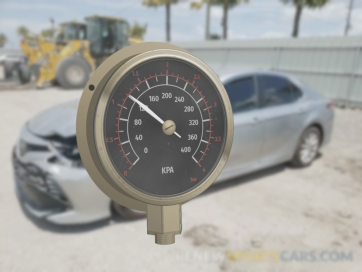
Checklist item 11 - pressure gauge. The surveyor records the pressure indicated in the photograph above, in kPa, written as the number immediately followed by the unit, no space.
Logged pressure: 120kPa
